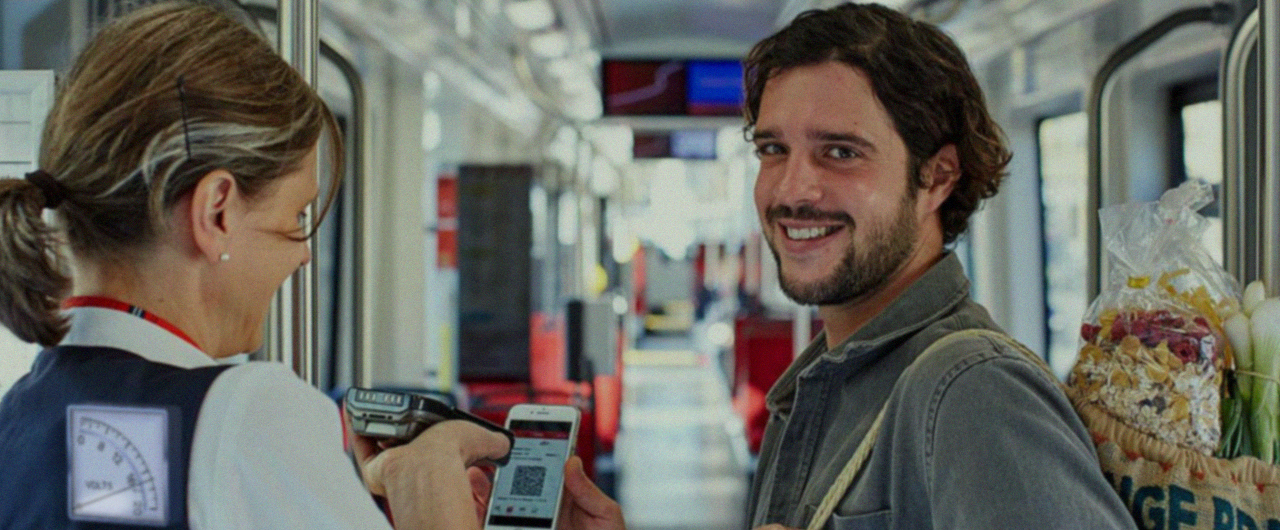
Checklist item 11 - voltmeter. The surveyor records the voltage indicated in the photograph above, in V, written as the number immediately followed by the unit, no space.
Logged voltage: 17V
